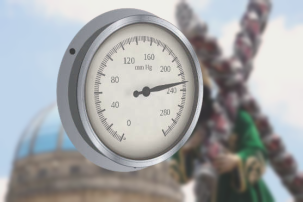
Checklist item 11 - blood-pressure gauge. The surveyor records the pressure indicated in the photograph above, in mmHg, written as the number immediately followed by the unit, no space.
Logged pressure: 230mmHg
